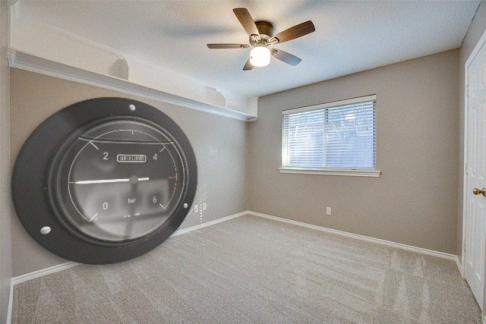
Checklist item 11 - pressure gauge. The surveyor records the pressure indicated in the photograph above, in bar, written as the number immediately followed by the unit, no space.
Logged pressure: 1bar
